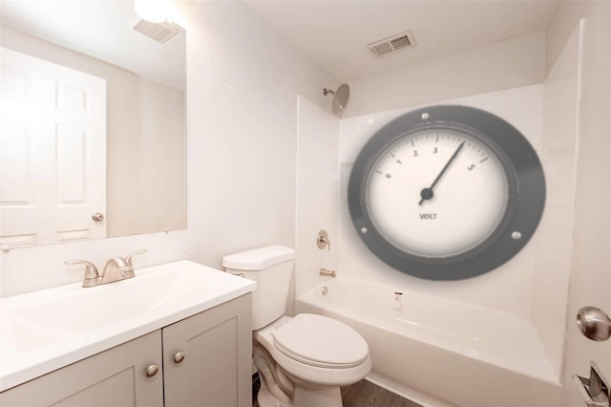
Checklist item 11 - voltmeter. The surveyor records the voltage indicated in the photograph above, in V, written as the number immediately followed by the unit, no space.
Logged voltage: 4V
